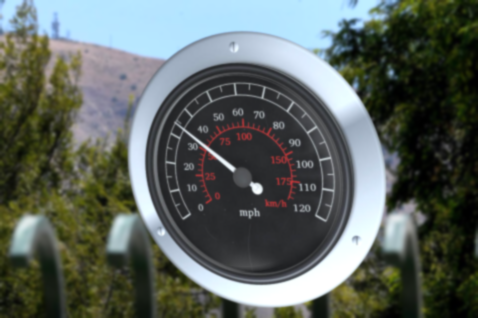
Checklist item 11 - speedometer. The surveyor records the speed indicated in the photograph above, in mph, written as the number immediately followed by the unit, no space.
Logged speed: 35mph
